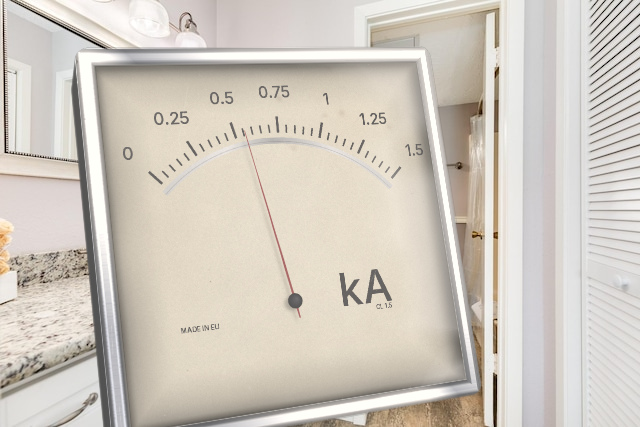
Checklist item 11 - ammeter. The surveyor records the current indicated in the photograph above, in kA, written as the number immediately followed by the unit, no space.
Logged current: 0.55kA
